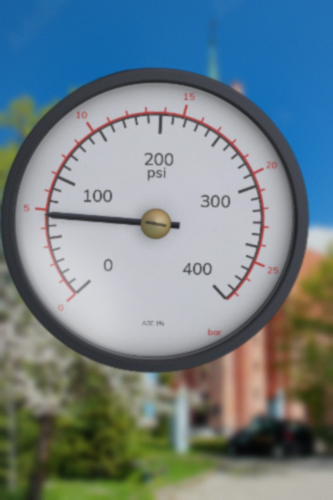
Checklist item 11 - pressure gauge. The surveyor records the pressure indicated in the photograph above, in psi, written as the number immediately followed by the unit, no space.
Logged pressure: 70psi
